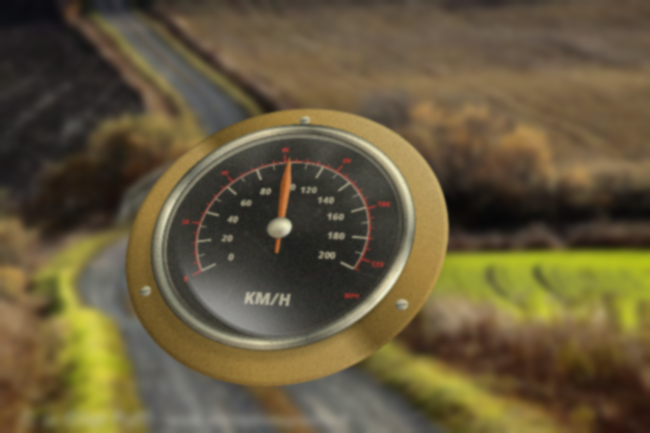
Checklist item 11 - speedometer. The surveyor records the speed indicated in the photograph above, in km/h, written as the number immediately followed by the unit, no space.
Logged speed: 100km/h
